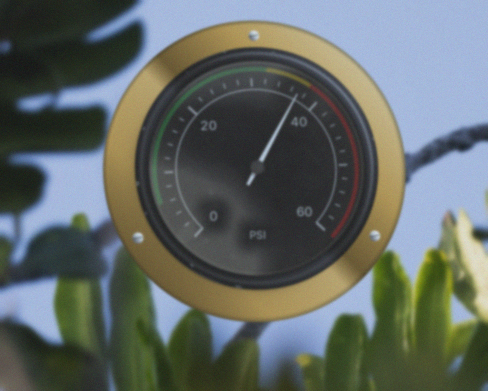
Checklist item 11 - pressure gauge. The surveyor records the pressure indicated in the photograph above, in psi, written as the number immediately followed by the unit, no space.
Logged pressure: 37psi
